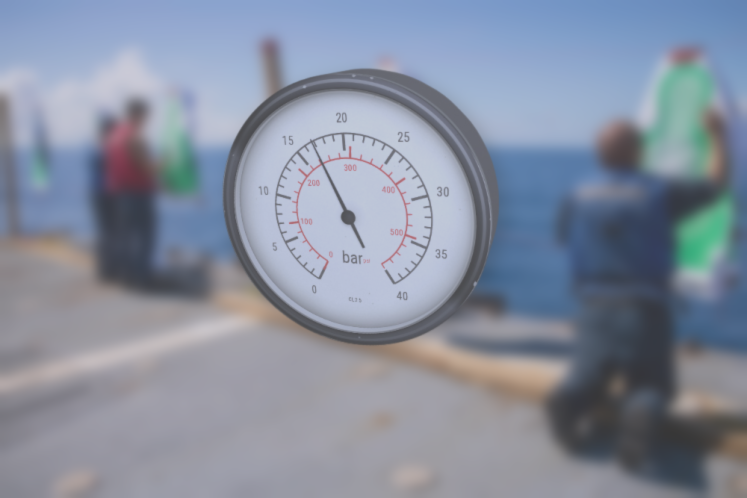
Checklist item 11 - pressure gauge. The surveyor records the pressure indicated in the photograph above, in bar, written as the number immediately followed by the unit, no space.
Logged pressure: 17bar
